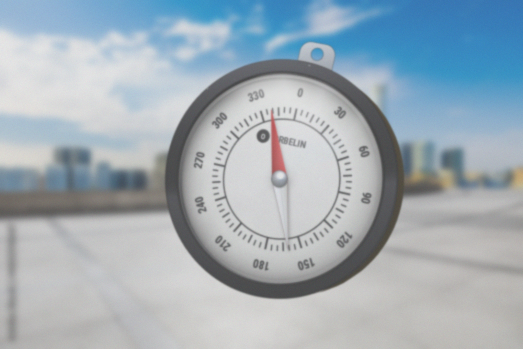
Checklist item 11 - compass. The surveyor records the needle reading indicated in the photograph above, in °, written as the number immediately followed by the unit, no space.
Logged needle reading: 340°
